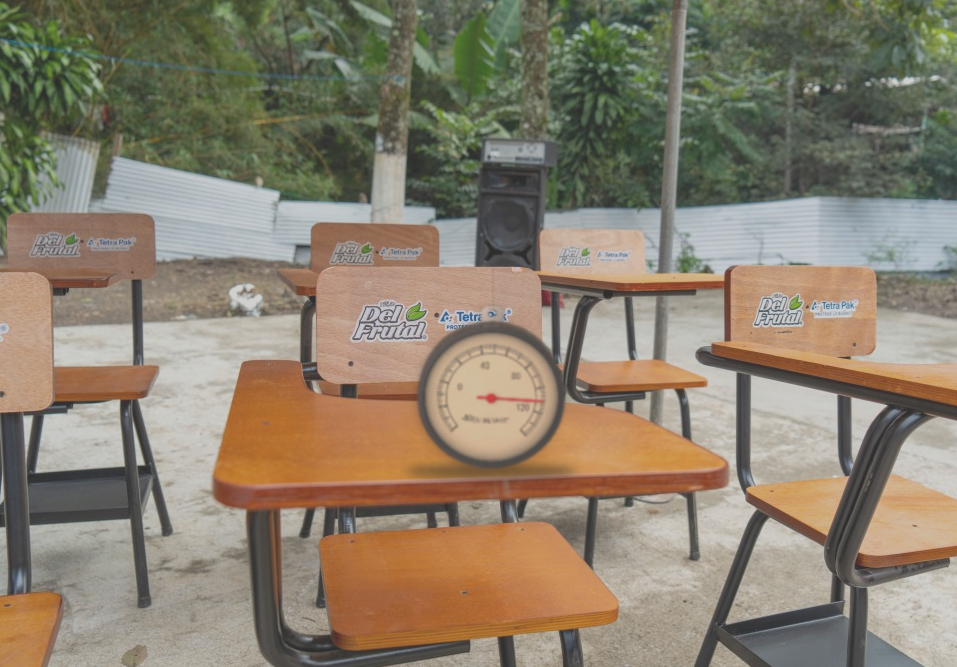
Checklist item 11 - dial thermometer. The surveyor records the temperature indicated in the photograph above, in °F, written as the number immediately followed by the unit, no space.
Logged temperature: 110°F
